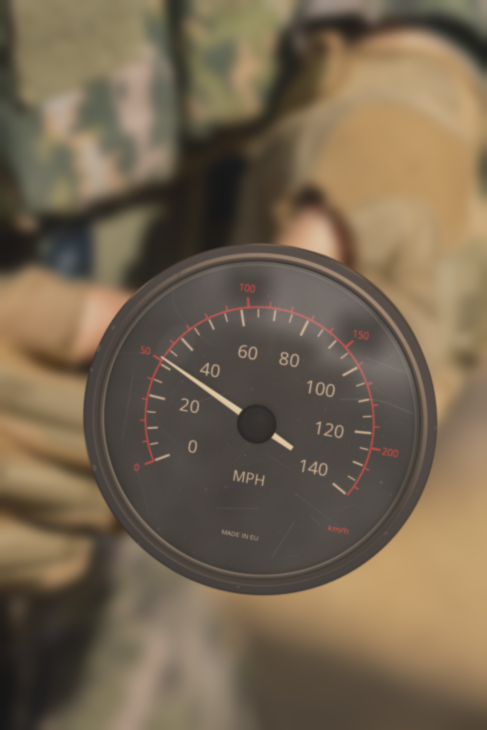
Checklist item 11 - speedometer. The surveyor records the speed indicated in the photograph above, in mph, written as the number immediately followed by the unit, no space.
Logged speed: 32.5mph
